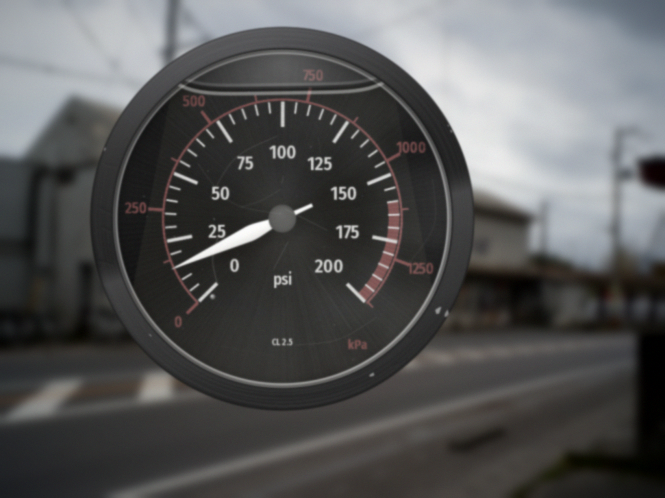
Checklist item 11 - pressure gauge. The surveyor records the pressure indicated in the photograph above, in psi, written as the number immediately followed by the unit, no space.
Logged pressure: 15psi
